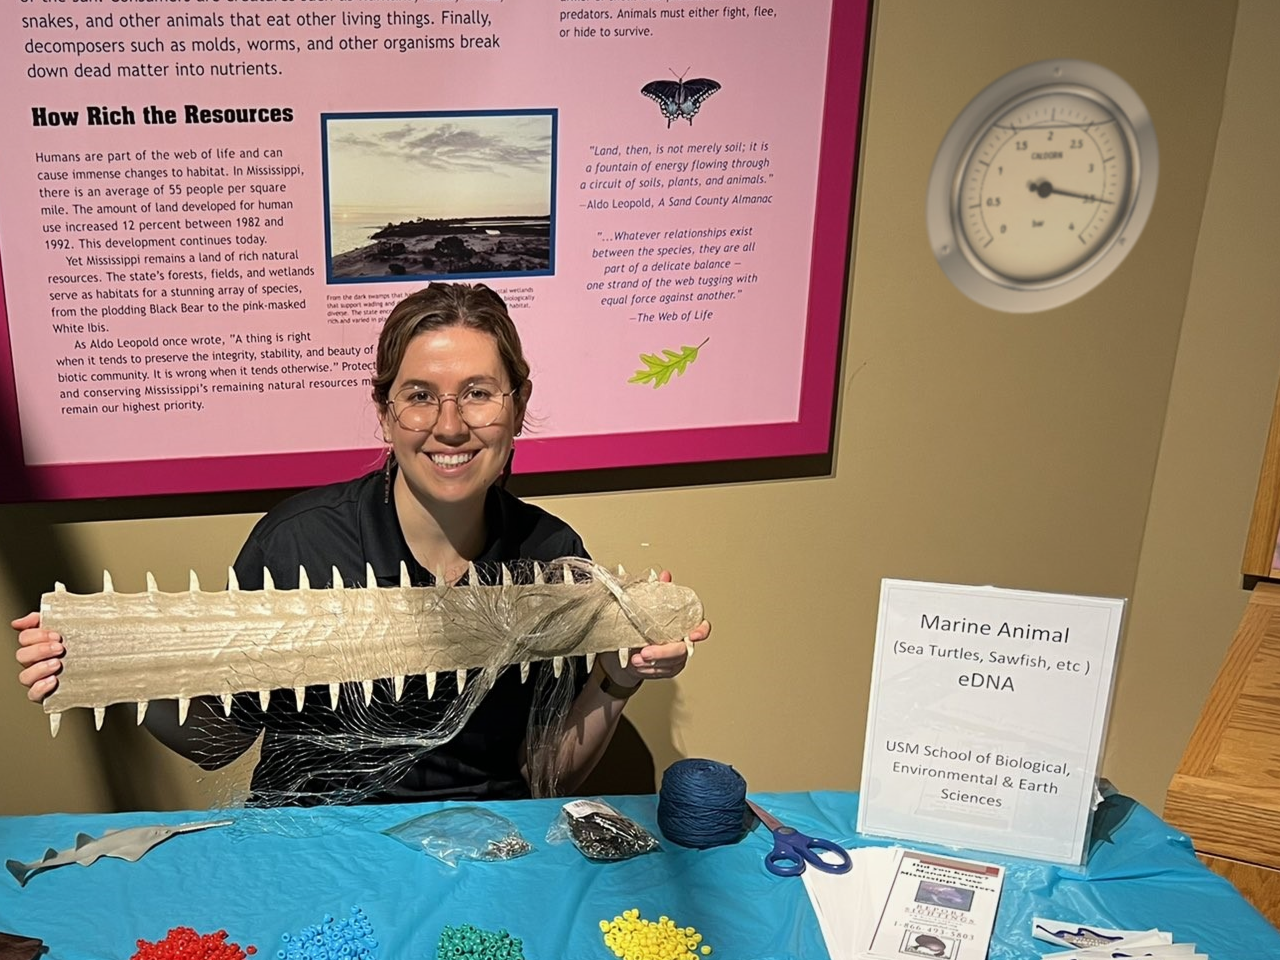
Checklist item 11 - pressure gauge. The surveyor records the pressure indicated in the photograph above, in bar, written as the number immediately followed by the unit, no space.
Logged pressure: 3.5bar
